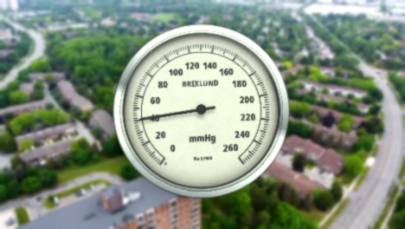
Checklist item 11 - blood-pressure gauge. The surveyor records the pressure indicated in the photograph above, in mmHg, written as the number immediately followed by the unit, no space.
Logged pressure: 40mmHg
